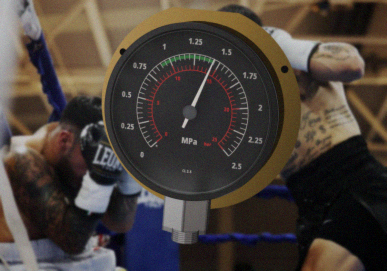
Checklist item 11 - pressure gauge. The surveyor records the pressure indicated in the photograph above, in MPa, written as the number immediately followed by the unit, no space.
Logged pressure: 1.45MPa
